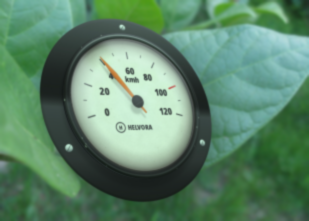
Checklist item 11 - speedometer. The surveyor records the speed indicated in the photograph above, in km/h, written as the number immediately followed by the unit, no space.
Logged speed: 40km/h
